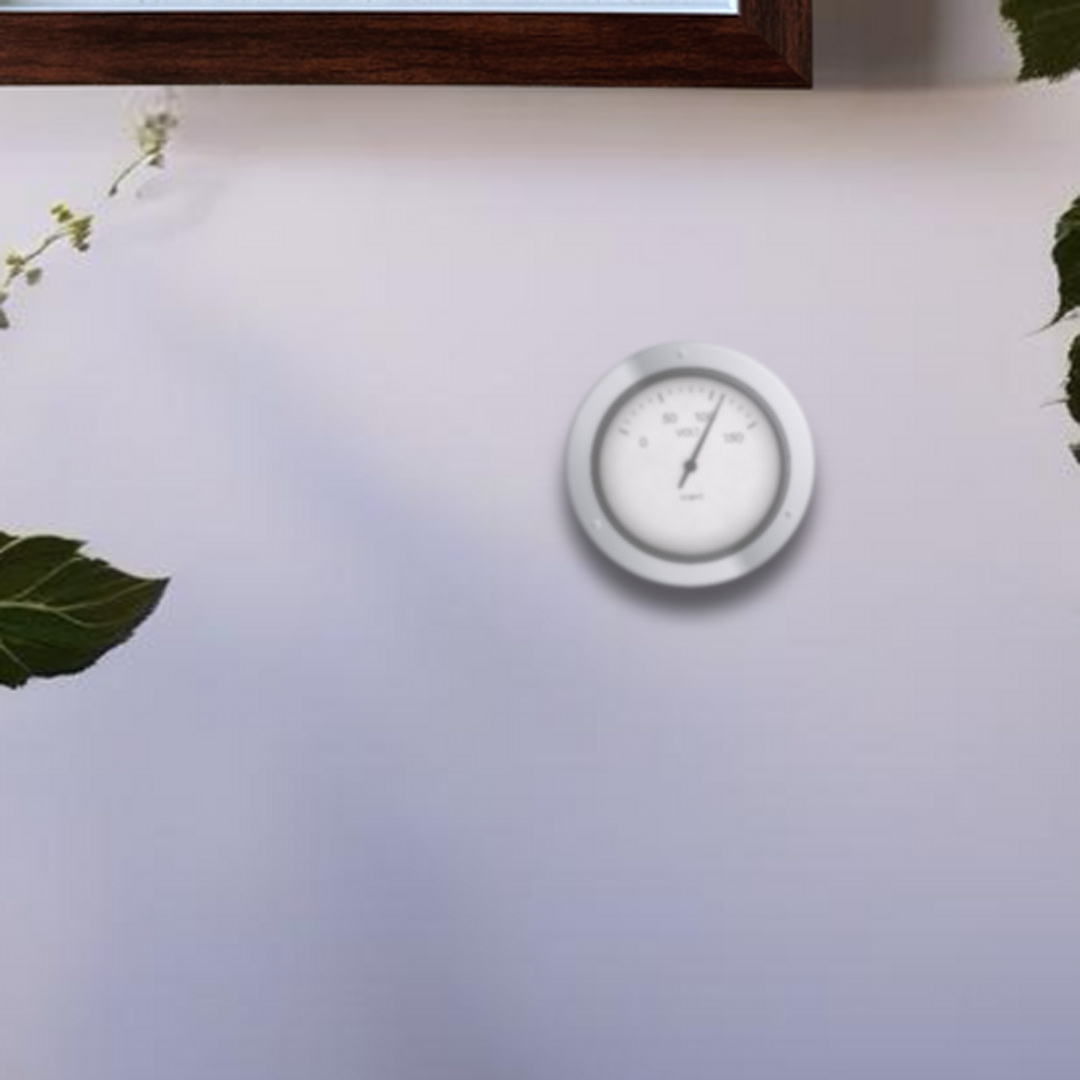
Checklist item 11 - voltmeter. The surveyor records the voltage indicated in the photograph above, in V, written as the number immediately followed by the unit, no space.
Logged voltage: 110V
